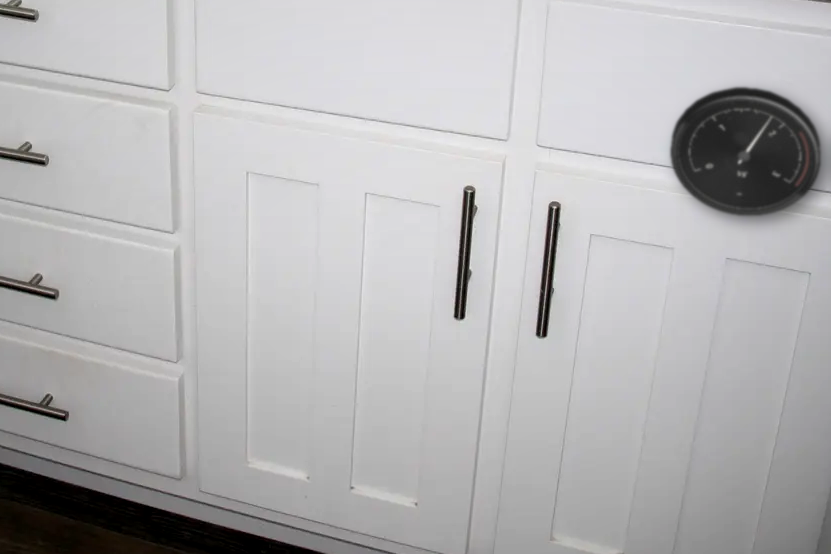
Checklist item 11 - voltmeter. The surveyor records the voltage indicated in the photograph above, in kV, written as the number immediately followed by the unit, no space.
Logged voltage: 1.8kV
